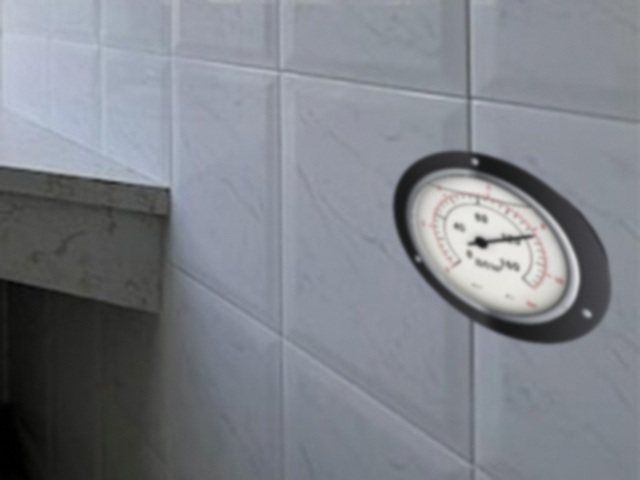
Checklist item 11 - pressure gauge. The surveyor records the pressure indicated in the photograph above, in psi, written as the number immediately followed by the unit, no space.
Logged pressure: 120psi
